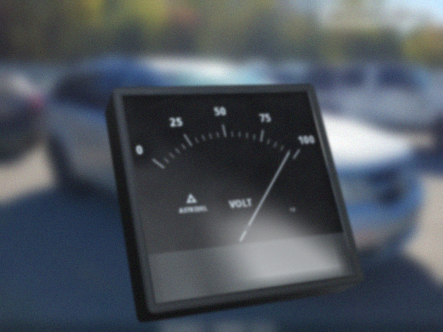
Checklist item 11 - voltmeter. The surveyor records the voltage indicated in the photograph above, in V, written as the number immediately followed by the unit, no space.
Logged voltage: 95V
